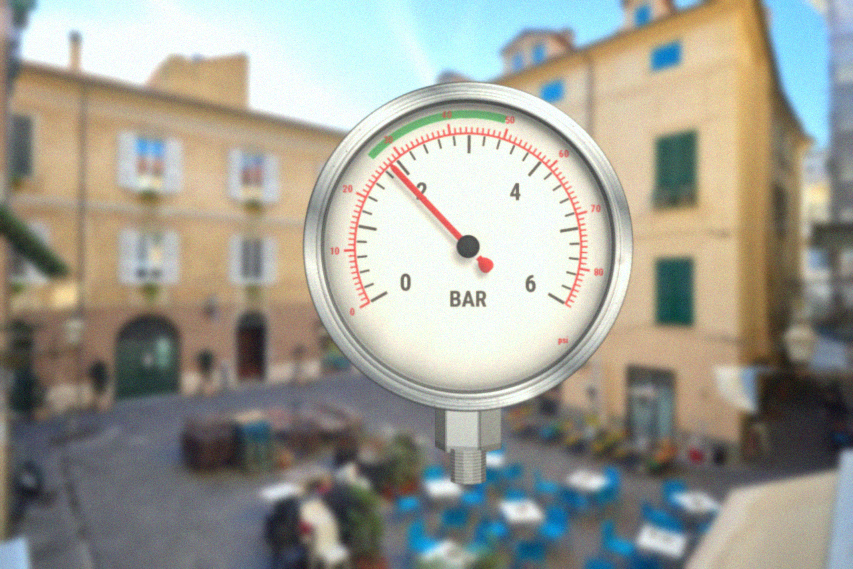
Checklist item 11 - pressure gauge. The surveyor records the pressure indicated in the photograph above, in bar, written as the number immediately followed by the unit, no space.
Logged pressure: 1.9bar
